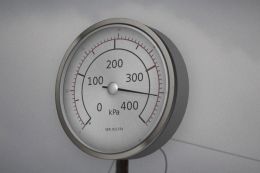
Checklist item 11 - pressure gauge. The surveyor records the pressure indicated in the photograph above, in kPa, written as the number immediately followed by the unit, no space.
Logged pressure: 350kPa
